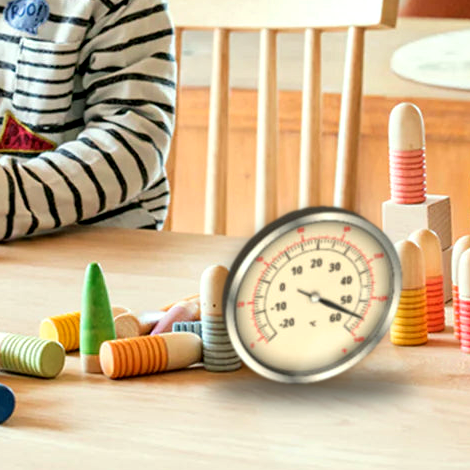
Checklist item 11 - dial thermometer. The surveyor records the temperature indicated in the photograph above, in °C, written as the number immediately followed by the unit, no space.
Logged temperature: 55°C
